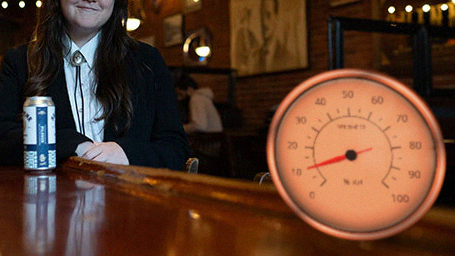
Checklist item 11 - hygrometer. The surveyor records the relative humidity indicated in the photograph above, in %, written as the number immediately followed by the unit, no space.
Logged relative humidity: 10%
